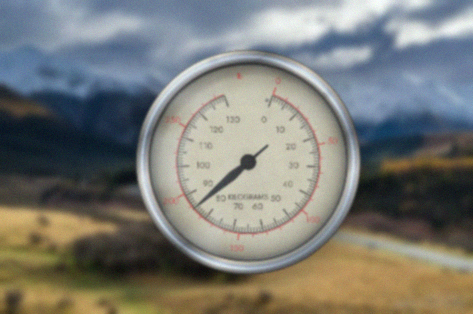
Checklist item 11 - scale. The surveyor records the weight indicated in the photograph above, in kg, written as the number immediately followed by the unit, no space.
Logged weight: 85kg
